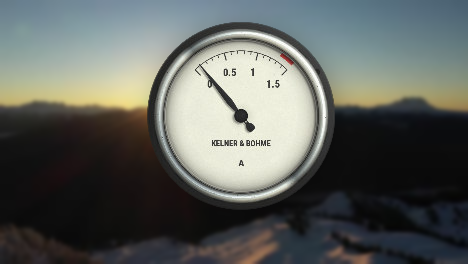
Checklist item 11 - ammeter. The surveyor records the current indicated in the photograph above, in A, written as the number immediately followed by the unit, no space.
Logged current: 0.1A
